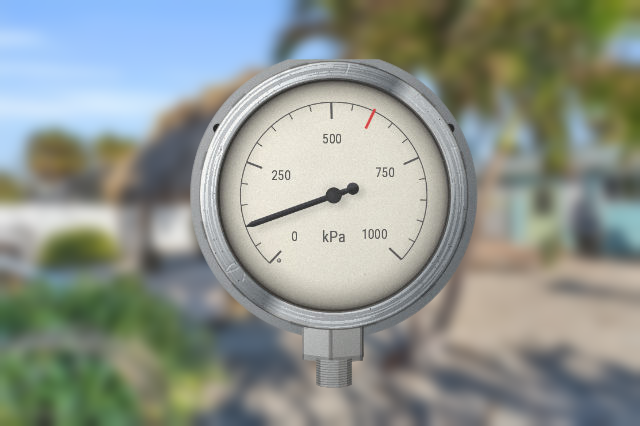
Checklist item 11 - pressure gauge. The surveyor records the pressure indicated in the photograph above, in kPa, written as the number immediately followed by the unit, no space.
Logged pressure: 100kPa
